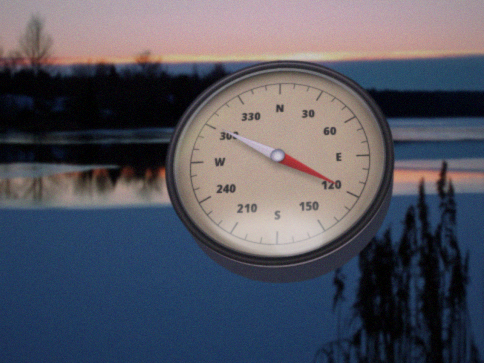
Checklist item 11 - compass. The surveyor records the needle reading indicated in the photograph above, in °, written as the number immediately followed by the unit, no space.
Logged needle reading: 120°
